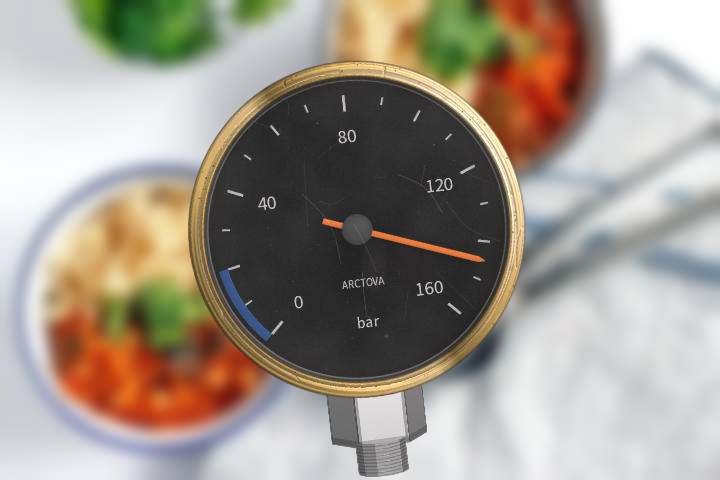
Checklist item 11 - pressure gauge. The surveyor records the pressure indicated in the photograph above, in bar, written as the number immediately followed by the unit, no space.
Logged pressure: 145bar
